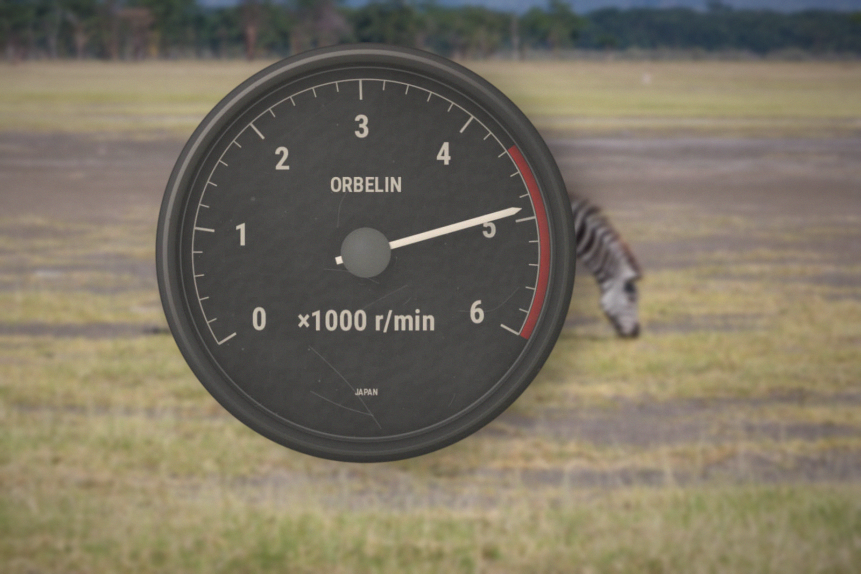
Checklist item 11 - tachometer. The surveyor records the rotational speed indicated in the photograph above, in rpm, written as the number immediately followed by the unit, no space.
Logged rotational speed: 4900rpm
